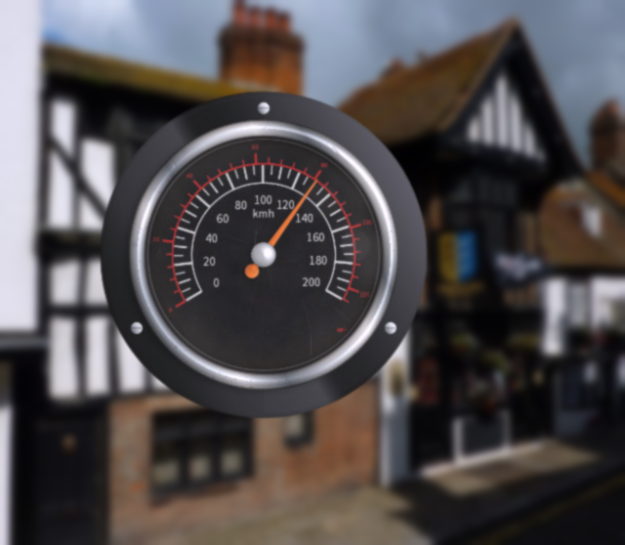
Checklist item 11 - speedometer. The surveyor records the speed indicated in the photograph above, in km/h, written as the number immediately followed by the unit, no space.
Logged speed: 130km/h
